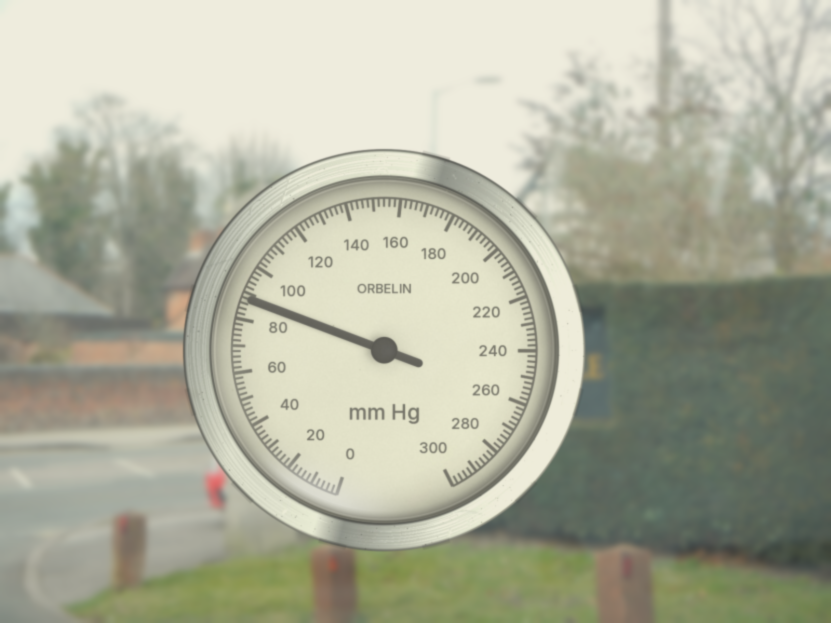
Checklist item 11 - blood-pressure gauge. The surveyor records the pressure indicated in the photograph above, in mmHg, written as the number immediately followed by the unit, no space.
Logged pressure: 88mmHg
